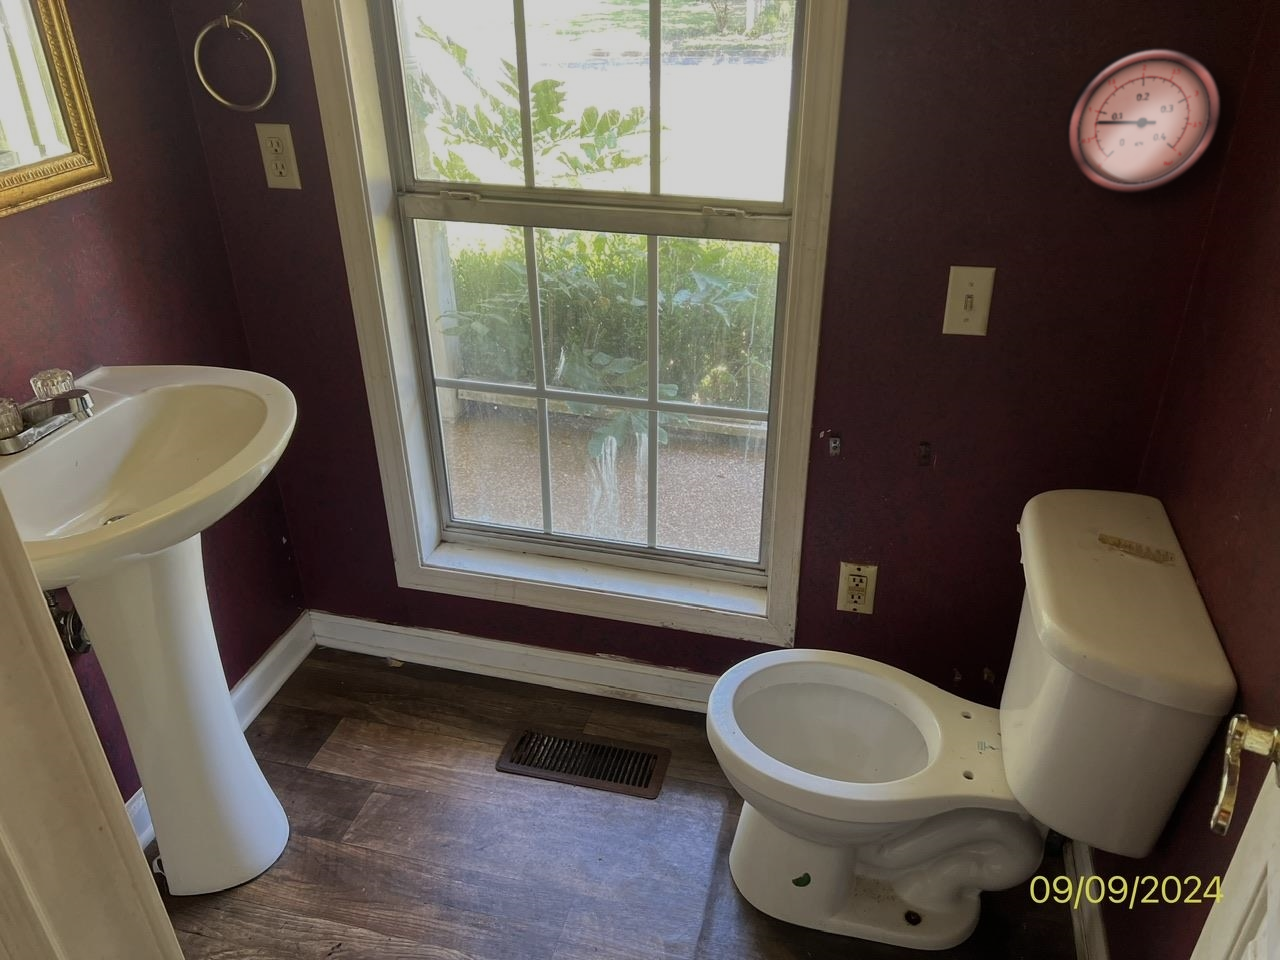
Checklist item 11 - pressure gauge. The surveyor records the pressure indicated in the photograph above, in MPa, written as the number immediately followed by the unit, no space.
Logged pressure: 0.08MPa
